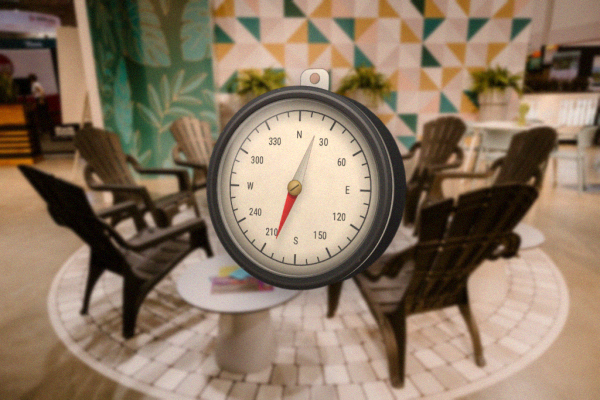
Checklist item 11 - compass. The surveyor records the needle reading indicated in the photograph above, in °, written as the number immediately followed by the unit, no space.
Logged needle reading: 200°
